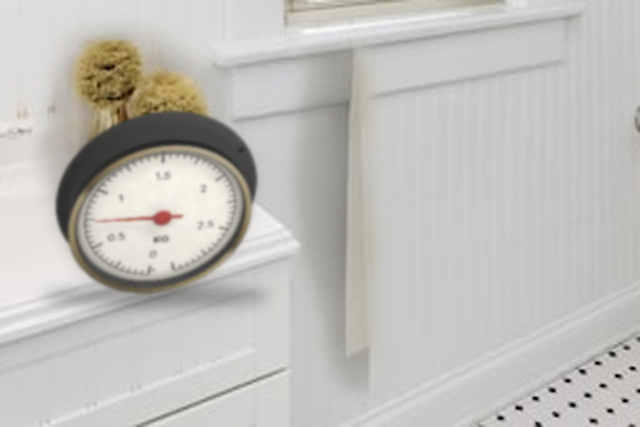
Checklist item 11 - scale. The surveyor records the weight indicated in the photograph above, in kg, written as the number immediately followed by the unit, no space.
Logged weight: 0.75kg
